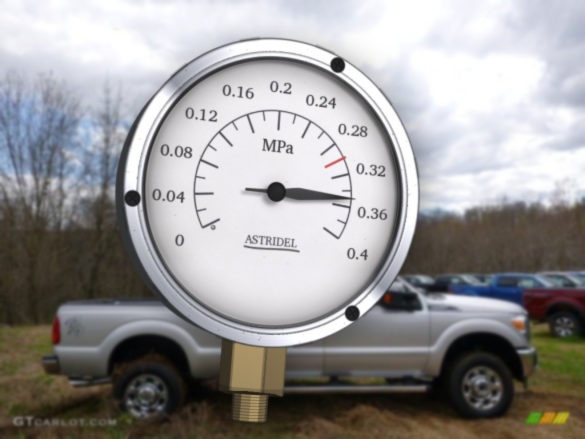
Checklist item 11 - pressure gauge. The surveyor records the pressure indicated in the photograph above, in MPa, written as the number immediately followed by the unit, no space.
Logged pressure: 0.35MPa
